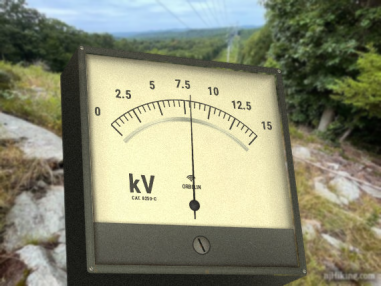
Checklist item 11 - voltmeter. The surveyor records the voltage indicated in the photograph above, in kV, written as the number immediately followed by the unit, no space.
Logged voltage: 8kV
